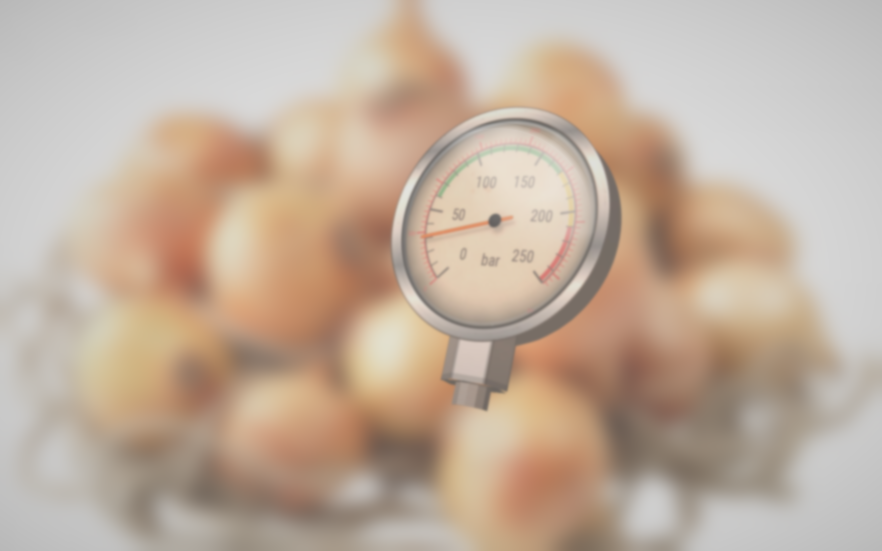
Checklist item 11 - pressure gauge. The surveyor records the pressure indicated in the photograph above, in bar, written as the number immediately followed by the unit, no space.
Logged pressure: 30bar
